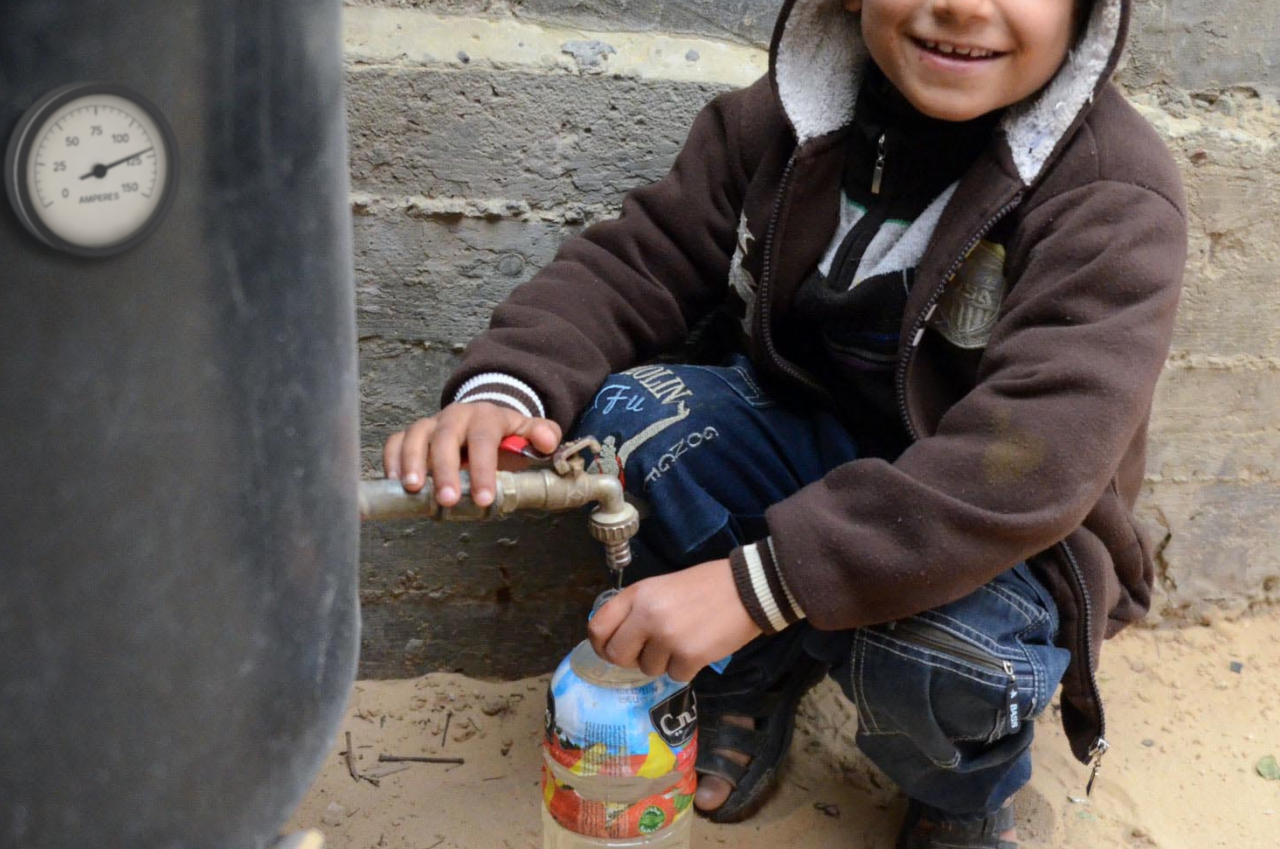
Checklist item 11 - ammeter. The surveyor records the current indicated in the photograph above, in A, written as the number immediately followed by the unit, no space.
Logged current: 120A
